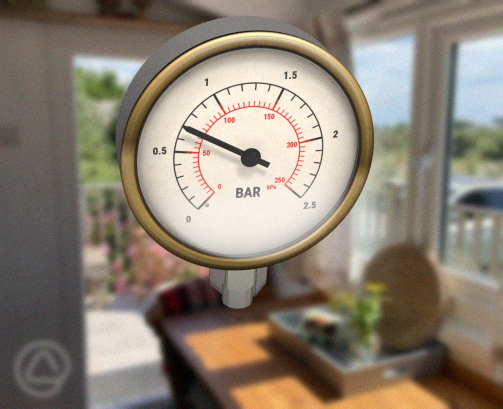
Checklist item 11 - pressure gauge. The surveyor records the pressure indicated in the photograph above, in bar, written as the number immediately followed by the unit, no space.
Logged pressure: 0.7bar
